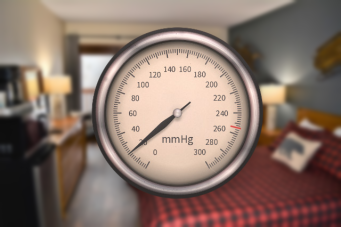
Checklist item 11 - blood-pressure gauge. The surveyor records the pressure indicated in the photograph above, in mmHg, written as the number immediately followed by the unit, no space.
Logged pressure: 20mmHg
